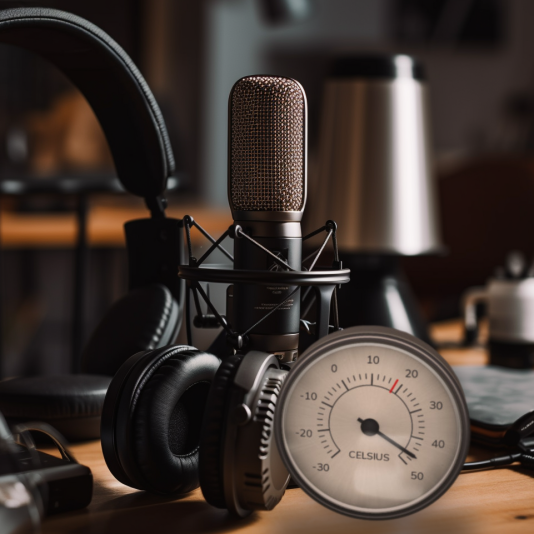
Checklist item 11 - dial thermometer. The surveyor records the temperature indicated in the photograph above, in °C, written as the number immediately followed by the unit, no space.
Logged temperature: 46°C
